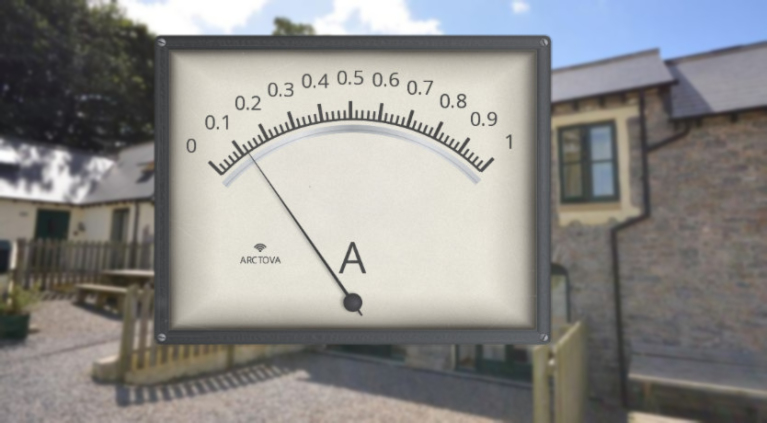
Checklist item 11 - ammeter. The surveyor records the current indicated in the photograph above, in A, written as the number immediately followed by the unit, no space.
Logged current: 0.12A
